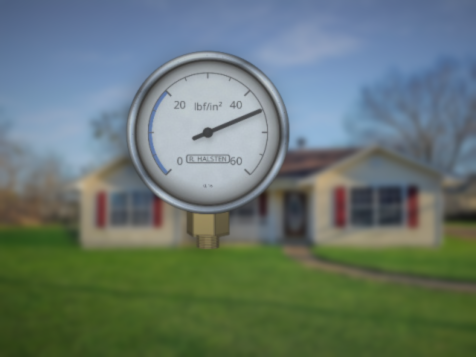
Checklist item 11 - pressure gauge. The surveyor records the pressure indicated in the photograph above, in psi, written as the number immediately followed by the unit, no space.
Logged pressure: 45psi
